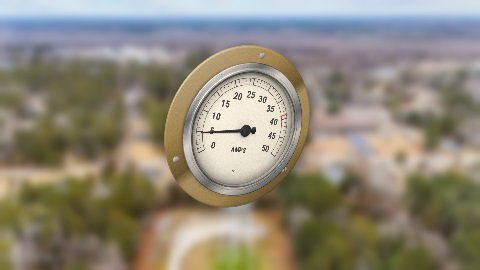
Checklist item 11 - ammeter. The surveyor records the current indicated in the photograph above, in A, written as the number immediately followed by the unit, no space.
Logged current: 5A
